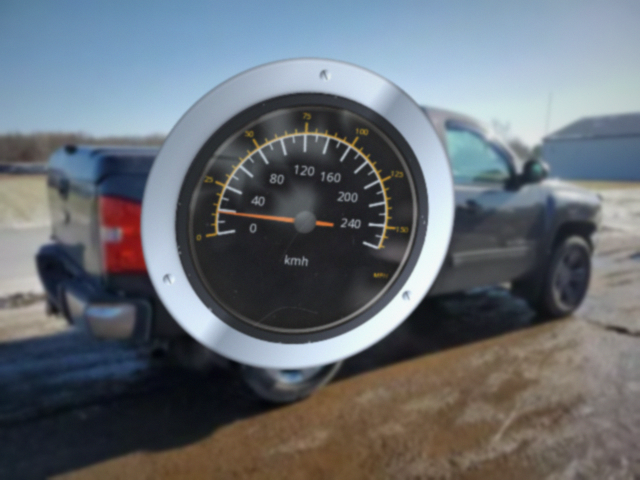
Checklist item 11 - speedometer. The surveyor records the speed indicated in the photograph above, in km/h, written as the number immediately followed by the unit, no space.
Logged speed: 20km/h
